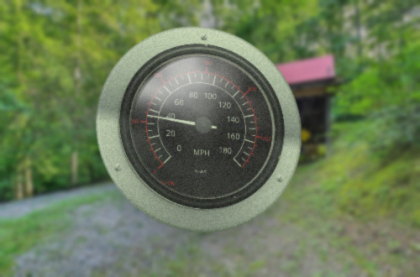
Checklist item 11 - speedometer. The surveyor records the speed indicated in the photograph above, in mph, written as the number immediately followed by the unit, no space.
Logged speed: 35mph
